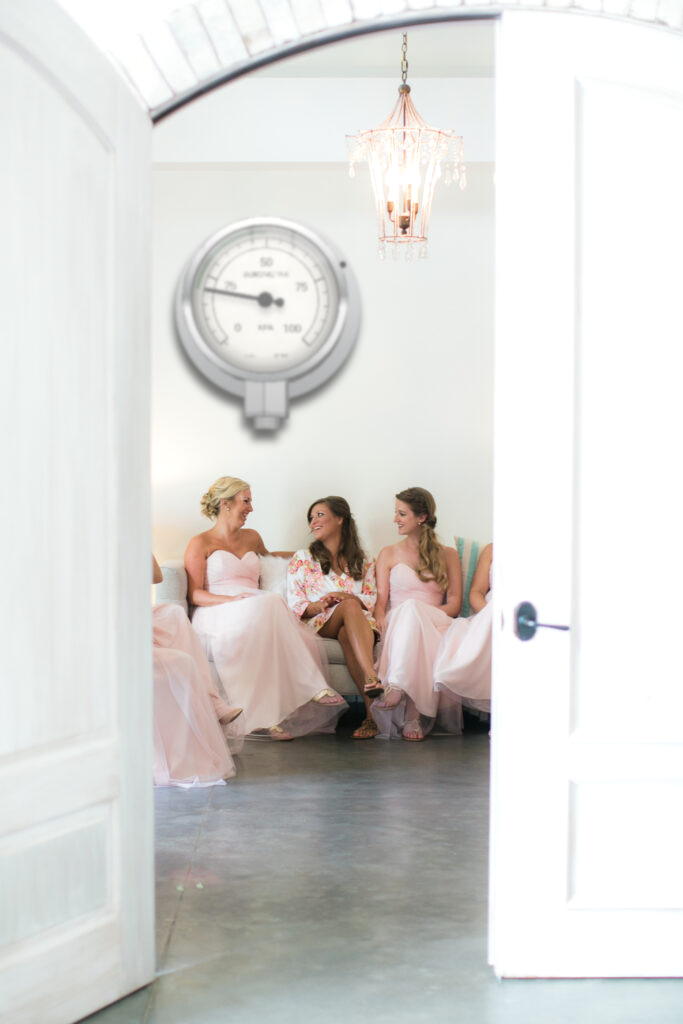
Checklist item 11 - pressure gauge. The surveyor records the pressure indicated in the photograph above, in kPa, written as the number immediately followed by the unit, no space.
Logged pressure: 20kPa
